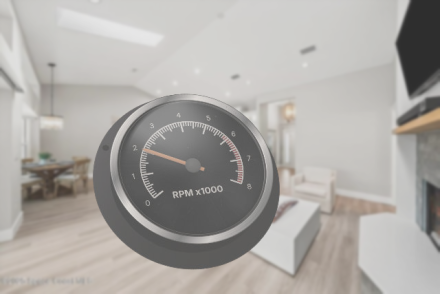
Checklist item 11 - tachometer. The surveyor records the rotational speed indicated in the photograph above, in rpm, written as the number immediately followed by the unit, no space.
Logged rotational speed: 2000rpm
